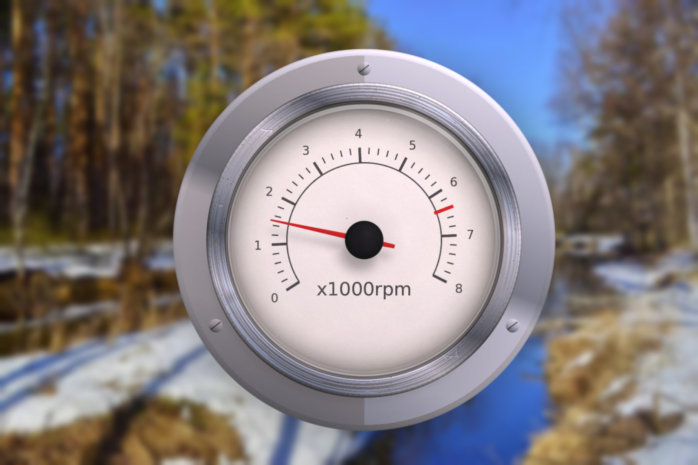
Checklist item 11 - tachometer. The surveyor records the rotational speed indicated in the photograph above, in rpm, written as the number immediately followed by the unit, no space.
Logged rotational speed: 1500rpm
